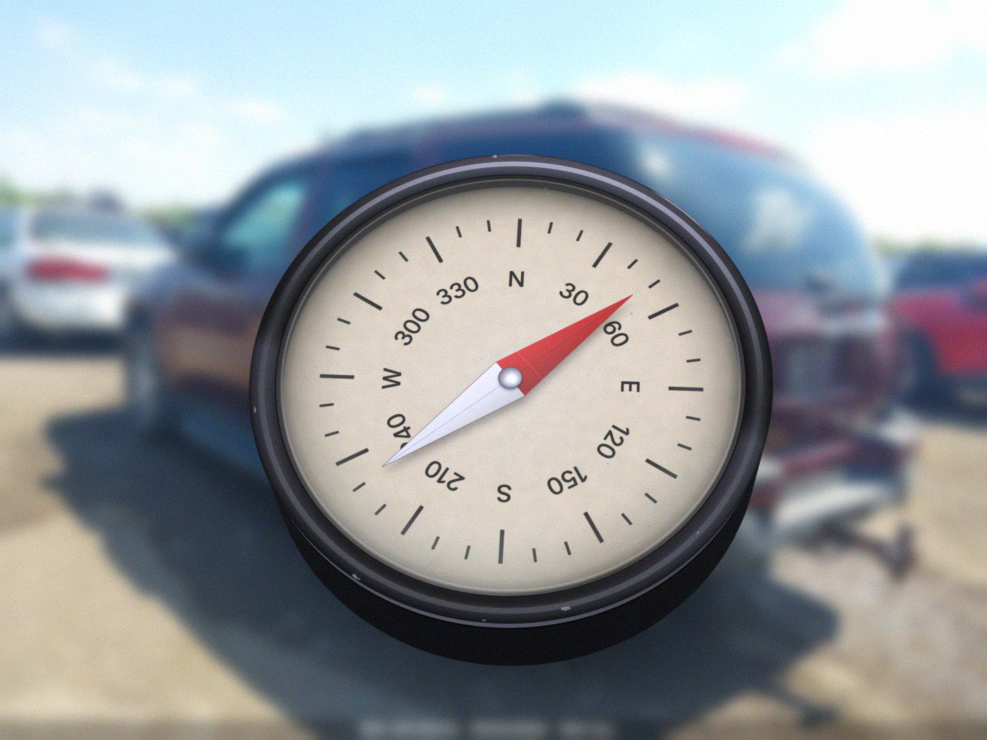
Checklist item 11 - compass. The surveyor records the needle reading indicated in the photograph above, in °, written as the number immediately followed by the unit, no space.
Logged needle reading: 50°
